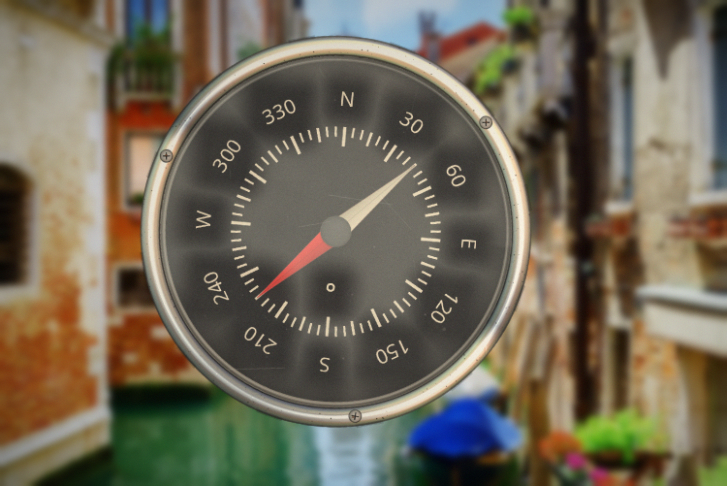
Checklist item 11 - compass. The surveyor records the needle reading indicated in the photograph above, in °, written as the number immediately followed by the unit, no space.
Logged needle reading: 225°
